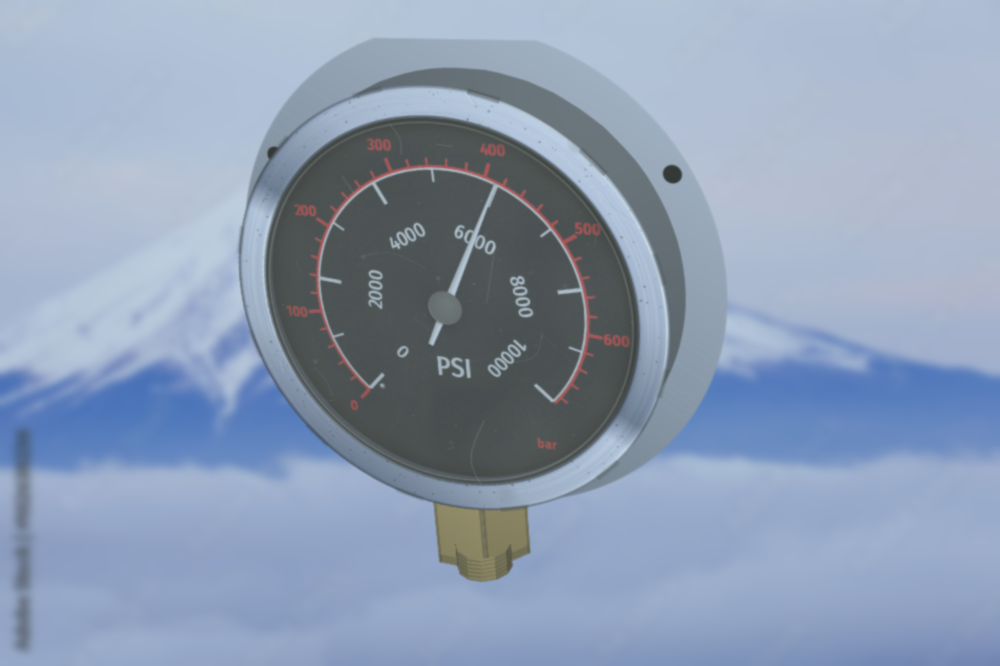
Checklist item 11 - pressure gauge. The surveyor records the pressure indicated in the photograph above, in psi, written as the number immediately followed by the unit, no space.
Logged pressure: 6000psi
